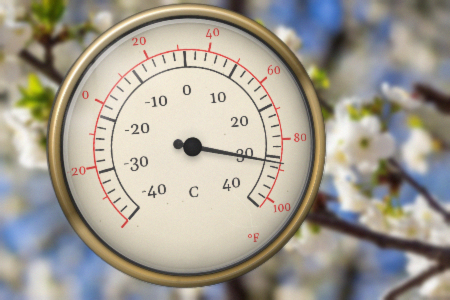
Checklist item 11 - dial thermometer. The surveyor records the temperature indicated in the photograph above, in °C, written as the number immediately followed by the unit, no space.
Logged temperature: 31°C
